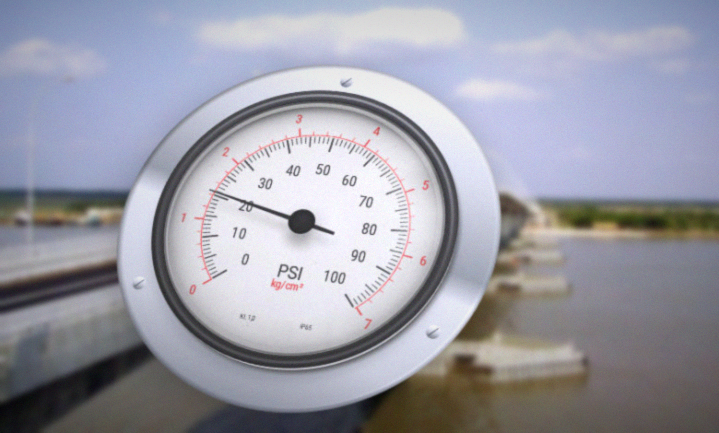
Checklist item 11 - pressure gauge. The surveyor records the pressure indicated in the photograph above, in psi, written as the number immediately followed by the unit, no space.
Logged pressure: 20psi
